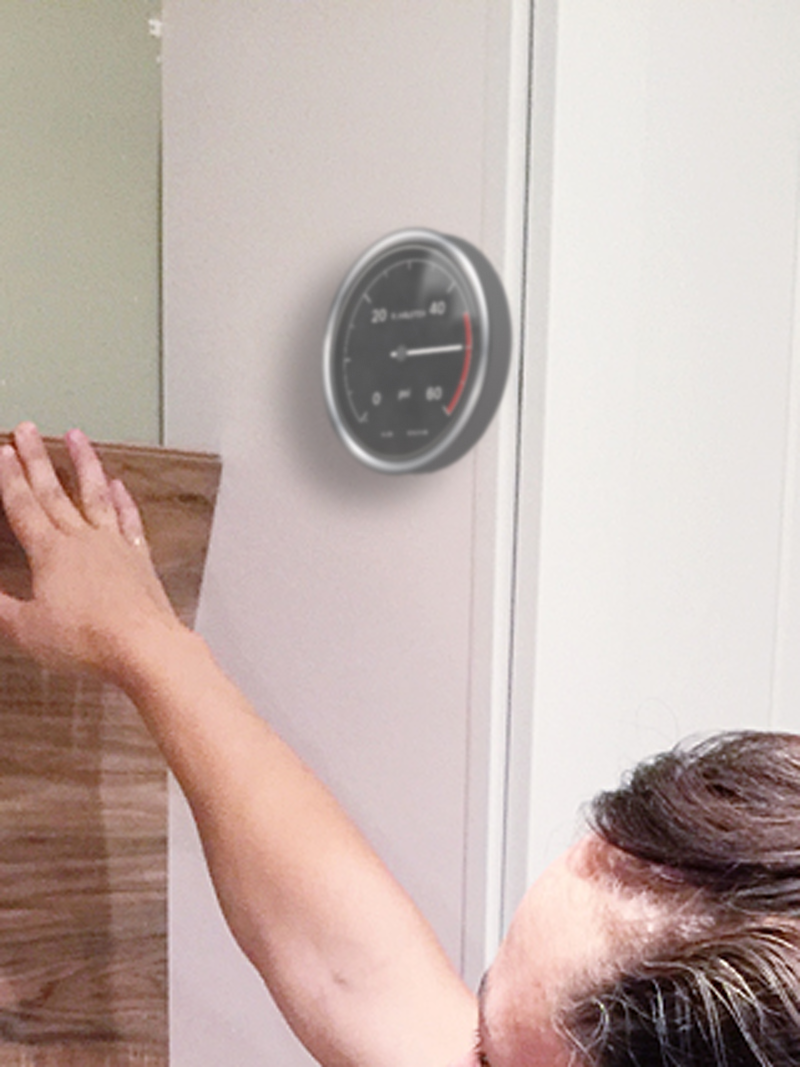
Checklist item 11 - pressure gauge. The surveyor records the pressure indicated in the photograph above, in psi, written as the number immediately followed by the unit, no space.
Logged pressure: 50psi
